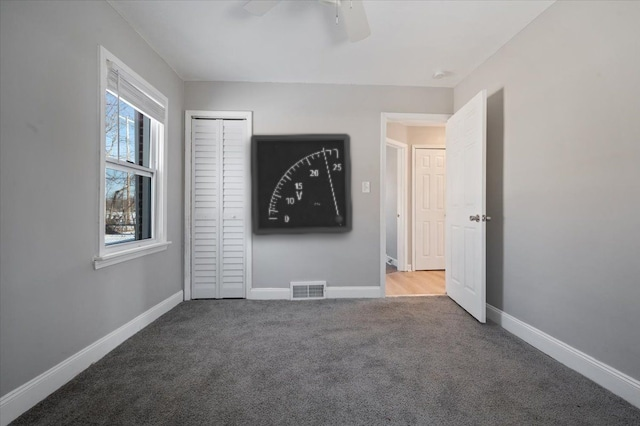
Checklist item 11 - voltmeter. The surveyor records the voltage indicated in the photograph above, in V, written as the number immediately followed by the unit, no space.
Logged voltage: 23V
